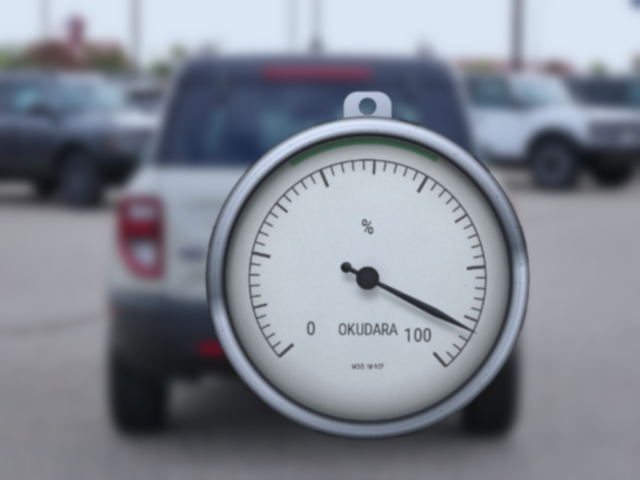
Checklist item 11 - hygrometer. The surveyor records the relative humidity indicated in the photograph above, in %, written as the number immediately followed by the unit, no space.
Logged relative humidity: 92%
